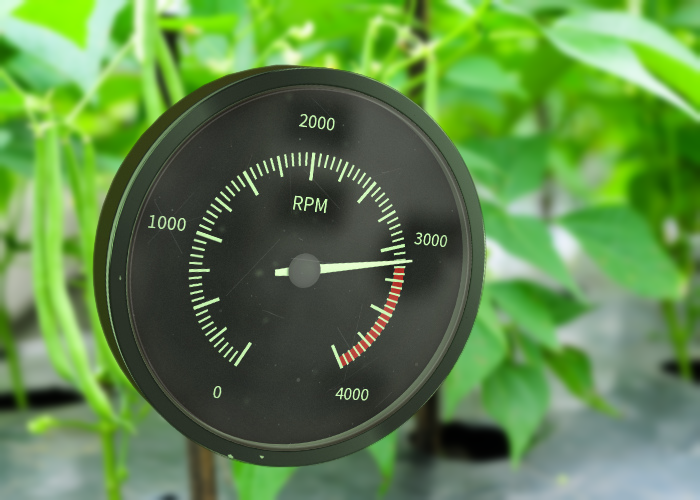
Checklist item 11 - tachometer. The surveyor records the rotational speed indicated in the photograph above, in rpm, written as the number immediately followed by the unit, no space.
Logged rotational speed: 3100rpm
